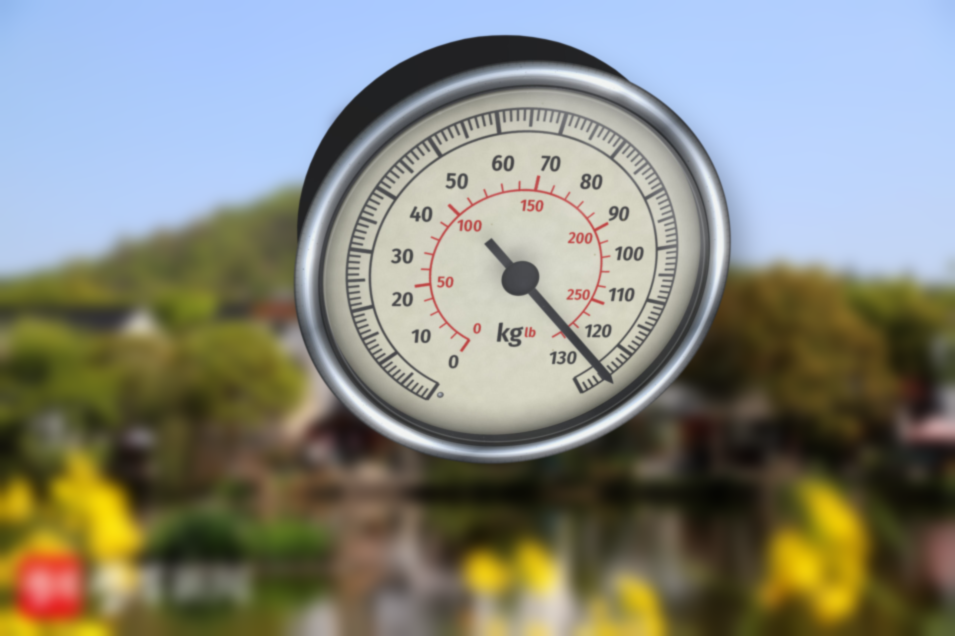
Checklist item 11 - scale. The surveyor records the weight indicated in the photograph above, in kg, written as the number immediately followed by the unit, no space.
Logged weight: 125kg
